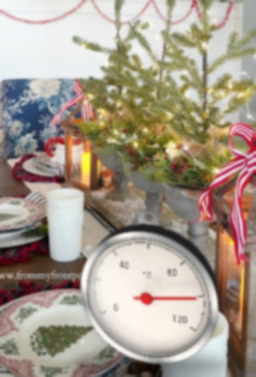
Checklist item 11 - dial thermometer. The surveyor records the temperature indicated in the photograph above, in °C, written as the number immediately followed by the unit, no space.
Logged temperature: 100°C
